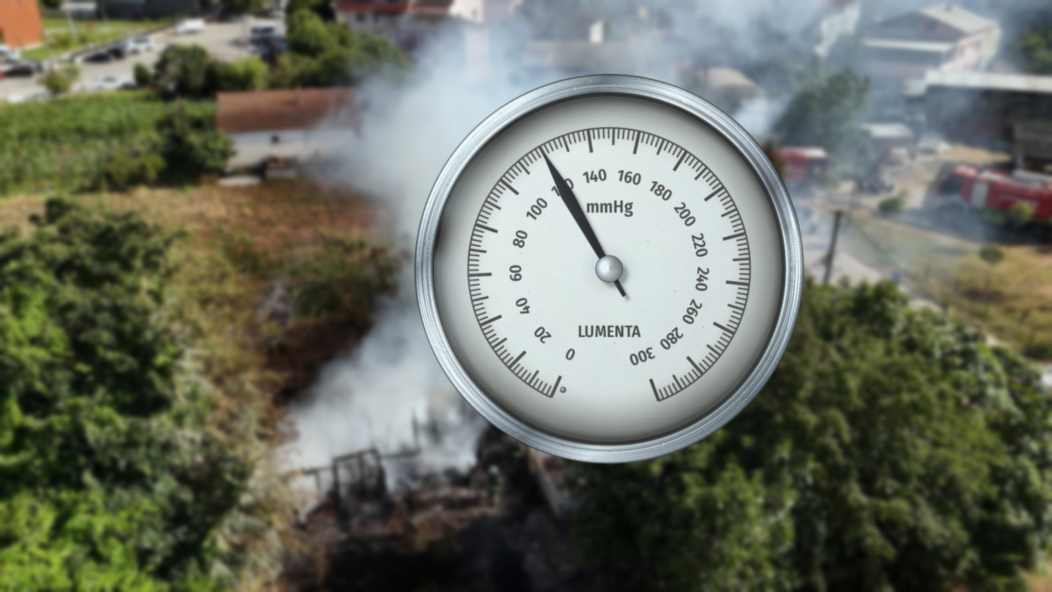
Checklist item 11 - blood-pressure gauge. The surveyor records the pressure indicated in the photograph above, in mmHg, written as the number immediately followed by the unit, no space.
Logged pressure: 120mmHg
